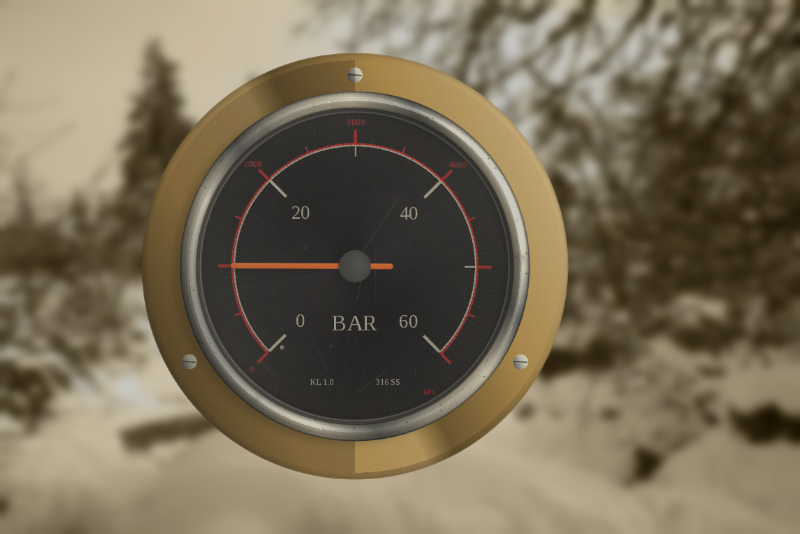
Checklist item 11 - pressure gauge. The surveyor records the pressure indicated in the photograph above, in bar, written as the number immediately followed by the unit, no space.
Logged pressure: 10bar
